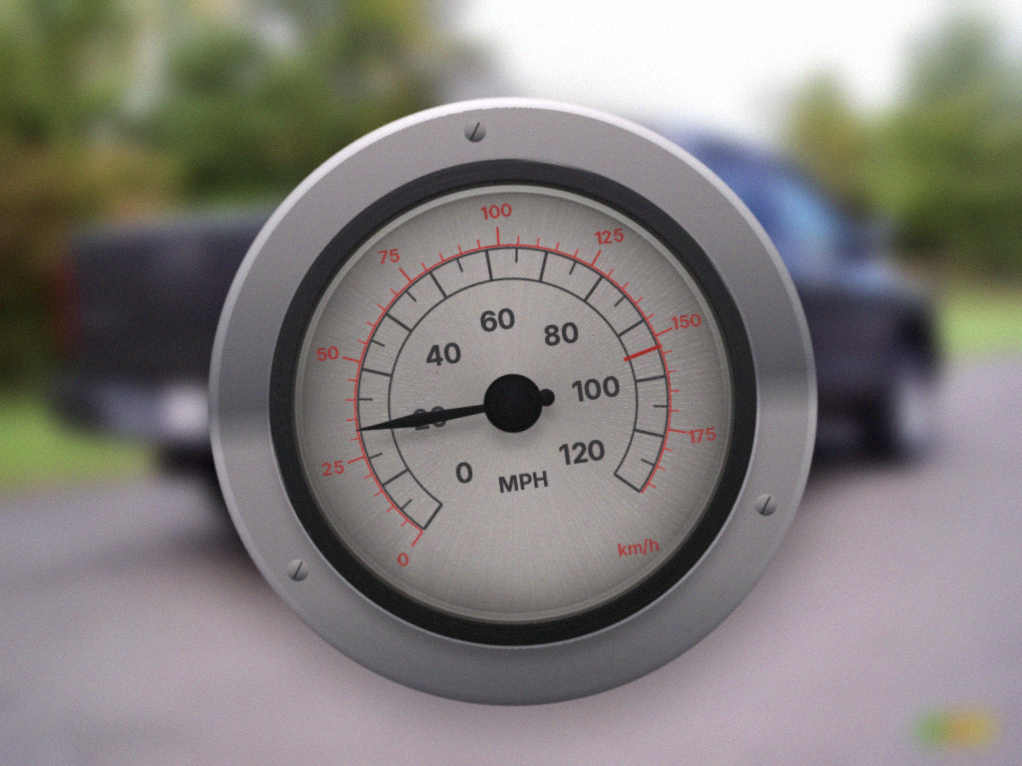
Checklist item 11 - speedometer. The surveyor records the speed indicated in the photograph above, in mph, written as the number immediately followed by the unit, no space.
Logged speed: 20mph
